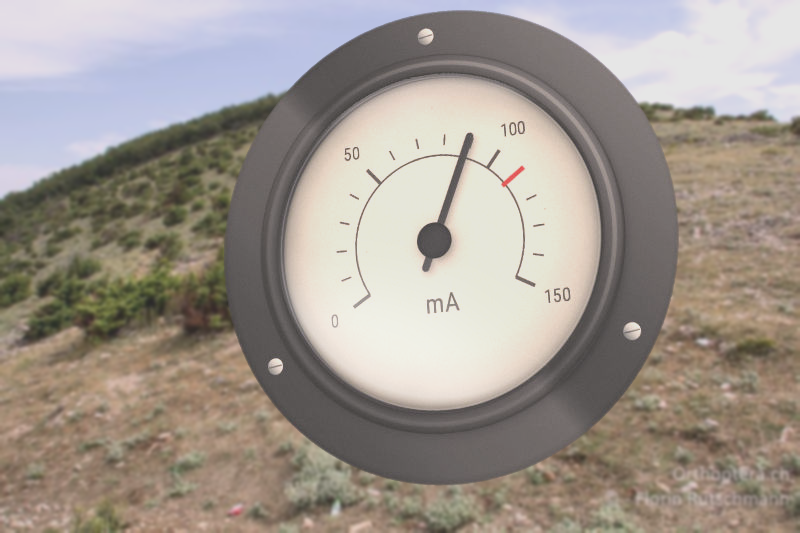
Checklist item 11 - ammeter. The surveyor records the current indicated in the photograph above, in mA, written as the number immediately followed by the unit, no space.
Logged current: 90mA
